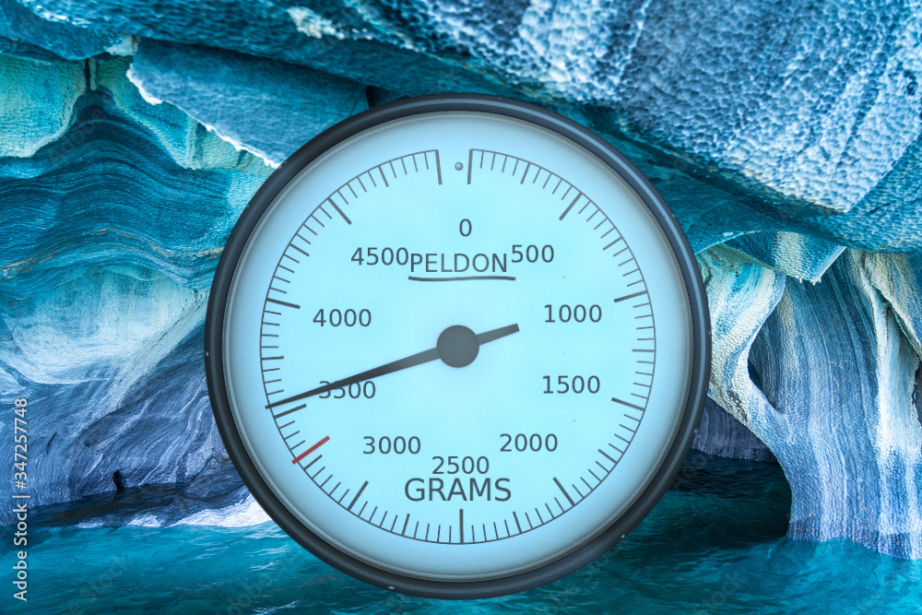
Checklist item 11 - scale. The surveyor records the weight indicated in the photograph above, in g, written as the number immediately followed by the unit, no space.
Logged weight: 3550g
